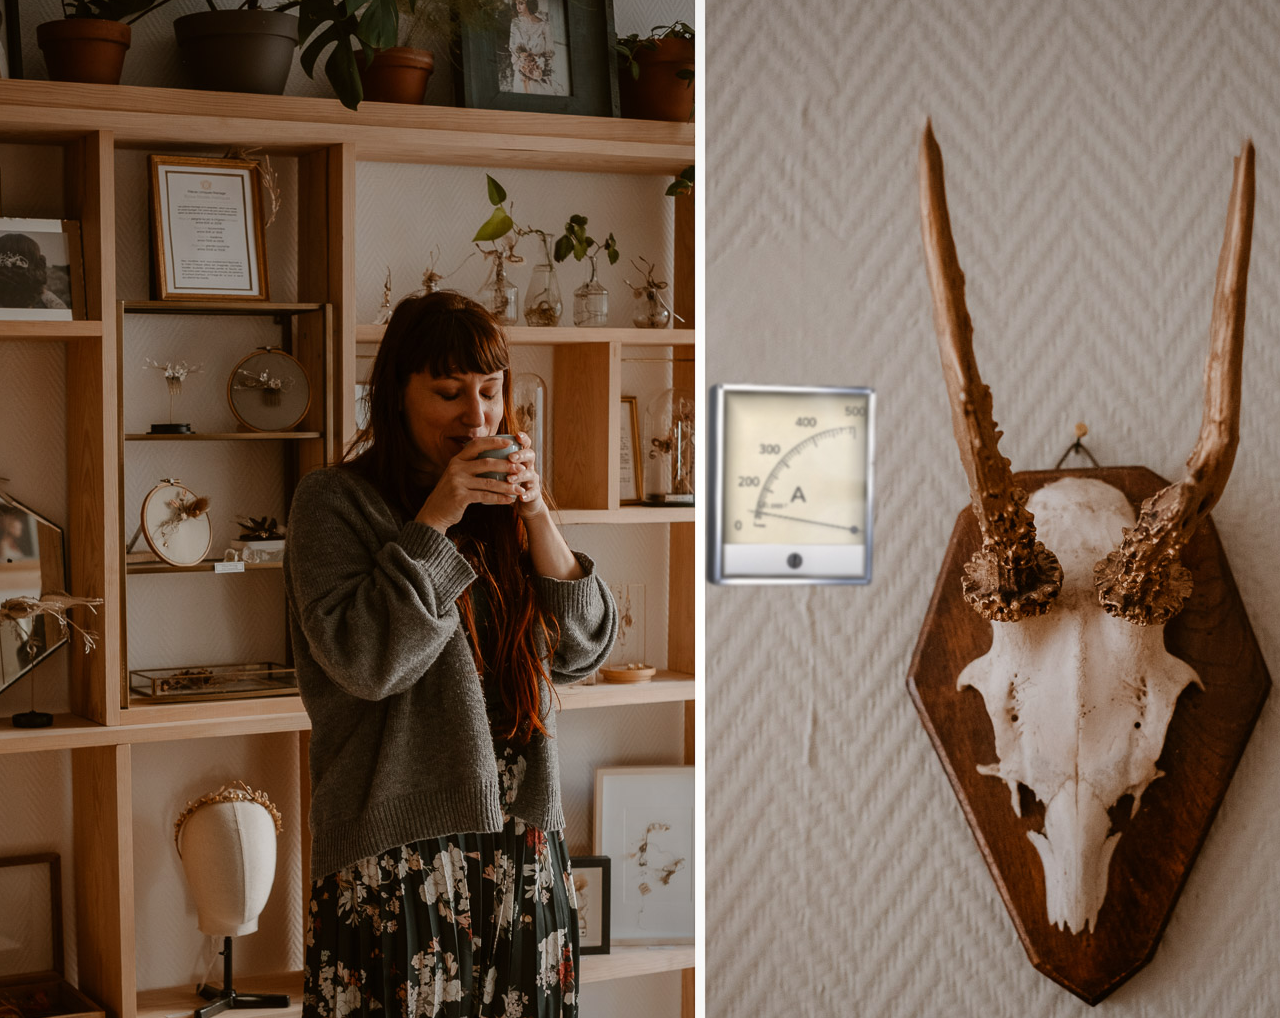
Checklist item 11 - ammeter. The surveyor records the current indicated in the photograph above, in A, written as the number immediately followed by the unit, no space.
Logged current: 100A
